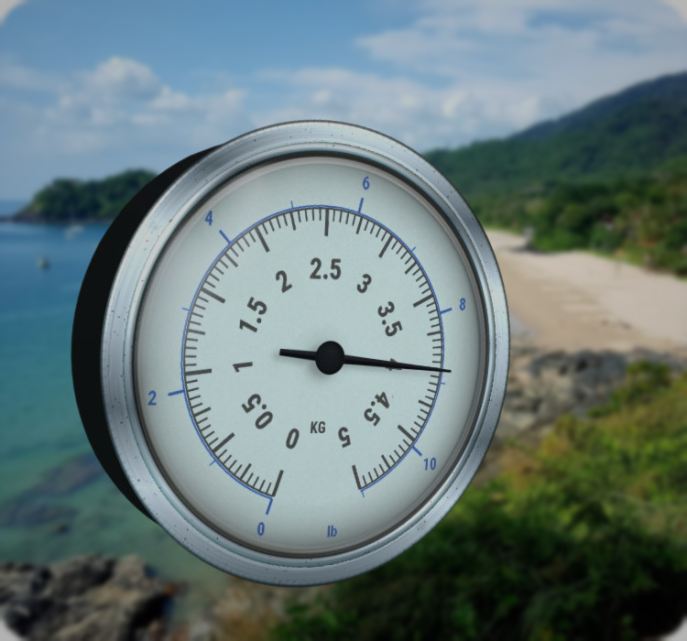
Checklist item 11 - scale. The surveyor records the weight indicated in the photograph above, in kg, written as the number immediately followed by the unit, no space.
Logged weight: 4kg
